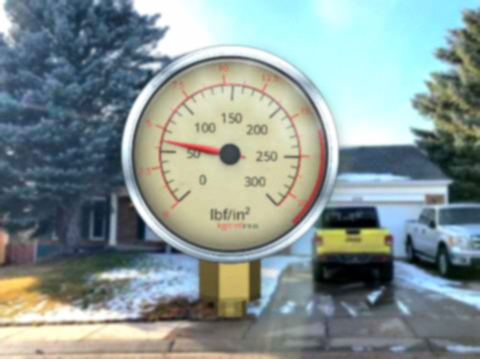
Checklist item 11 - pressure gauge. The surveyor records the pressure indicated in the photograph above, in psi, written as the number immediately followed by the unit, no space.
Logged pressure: 60psi
